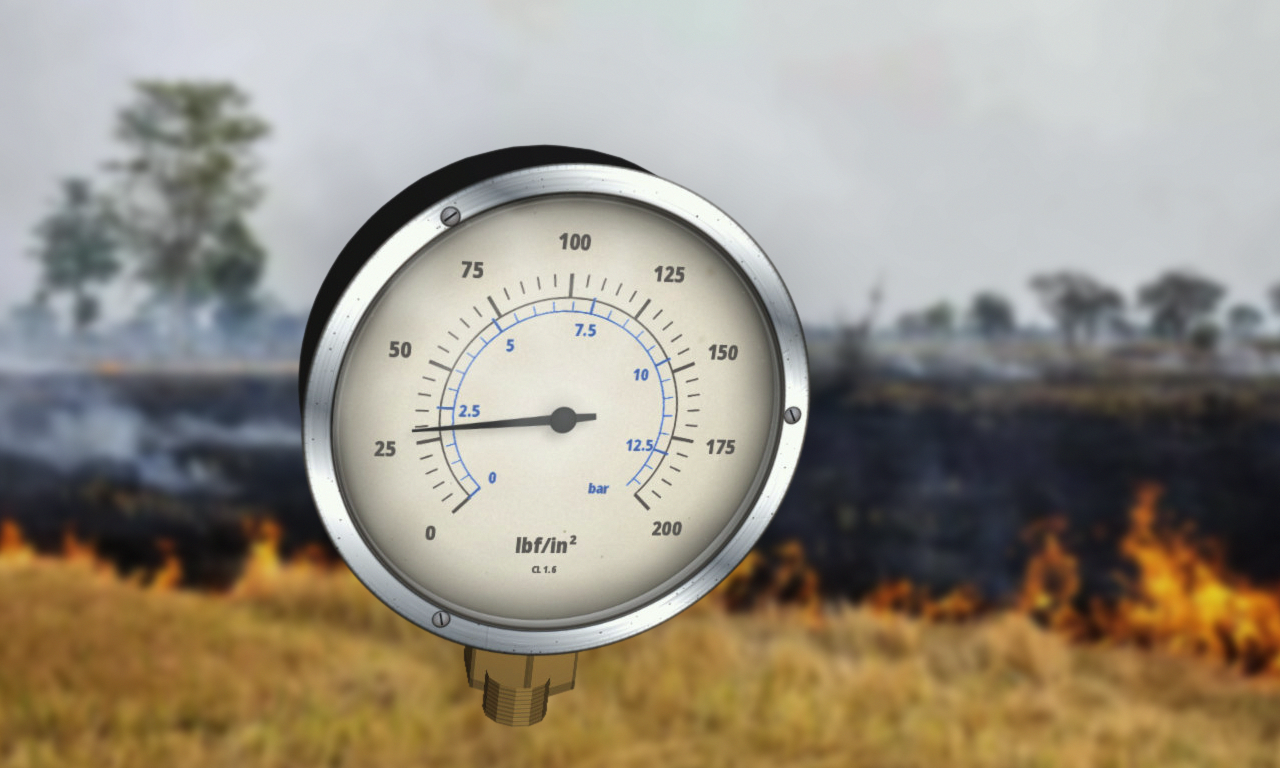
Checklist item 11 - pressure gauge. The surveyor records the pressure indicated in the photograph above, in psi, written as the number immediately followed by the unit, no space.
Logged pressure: 30psi
